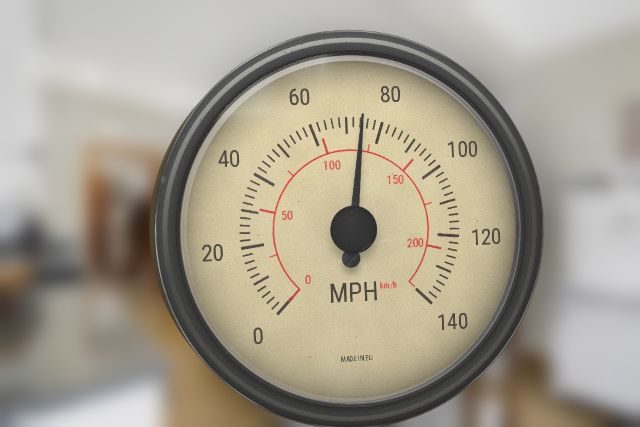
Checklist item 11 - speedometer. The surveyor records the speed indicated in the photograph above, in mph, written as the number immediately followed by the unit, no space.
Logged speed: 74mph
